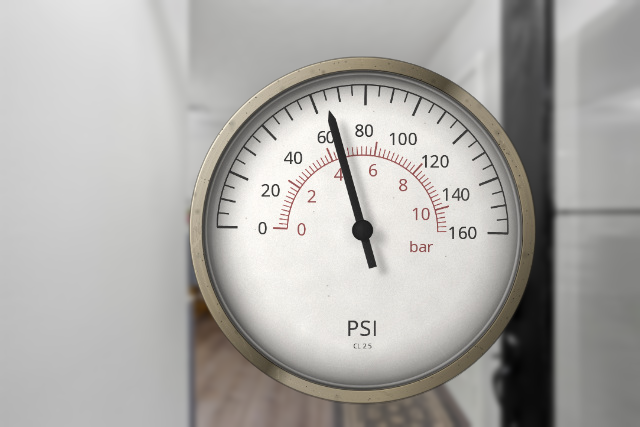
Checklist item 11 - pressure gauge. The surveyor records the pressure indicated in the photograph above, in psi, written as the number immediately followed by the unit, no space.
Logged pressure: 65psi
